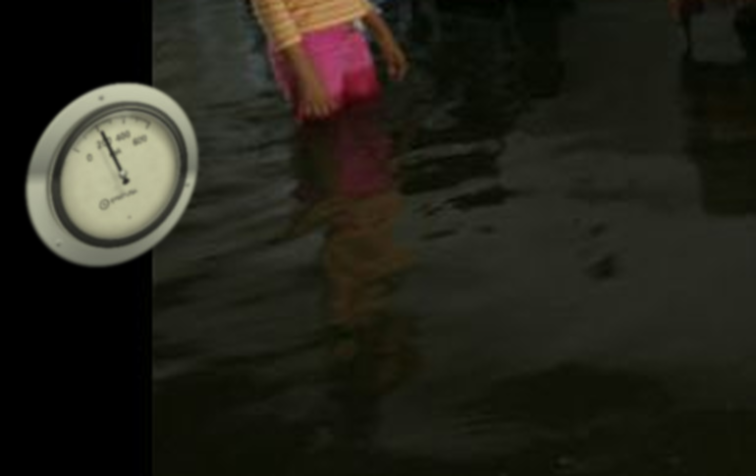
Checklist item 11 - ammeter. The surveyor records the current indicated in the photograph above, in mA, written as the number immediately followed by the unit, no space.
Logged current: 200mA
